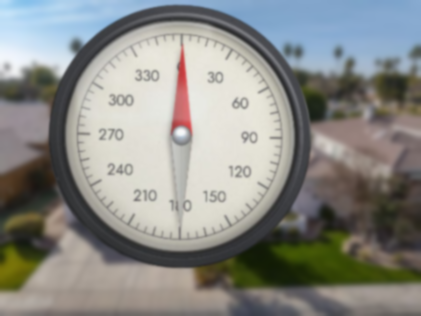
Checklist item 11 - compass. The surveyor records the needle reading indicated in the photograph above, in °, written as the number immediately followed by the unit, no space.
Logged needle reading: 0°
